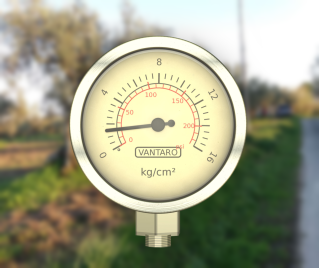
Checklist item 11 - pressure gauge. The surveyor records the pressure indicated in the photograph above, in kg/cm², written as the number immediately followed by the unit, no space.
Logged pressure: 1.5kg/cm²
